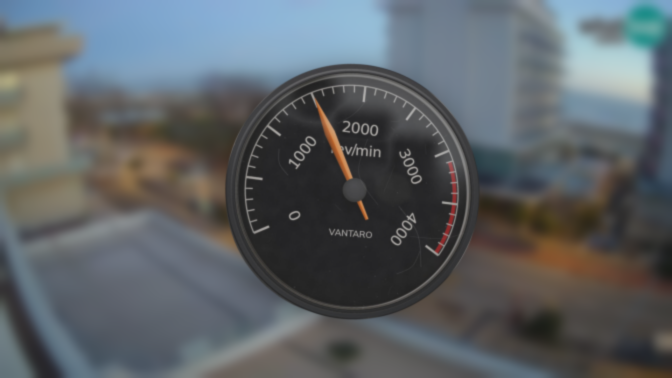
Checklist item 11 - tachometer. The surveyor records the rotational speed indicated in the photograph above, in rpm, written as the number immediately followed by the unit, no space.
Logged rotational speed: 1500rpm
